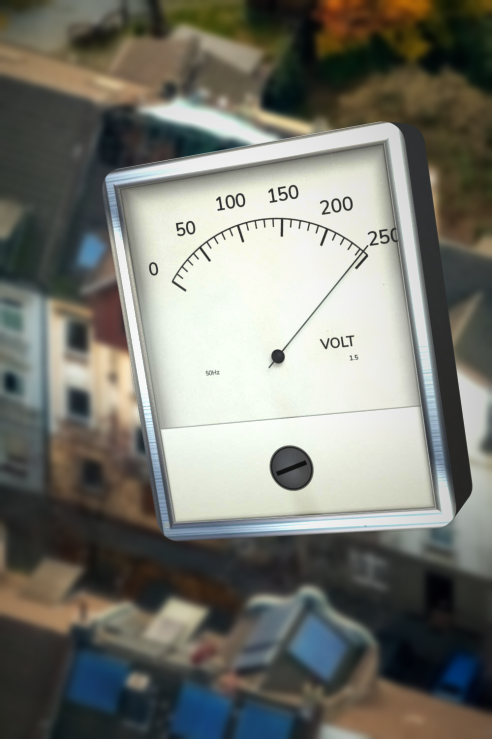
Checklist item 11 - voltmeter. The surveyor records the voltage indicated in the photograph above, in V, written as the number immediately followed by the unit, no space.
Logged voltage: 245V
